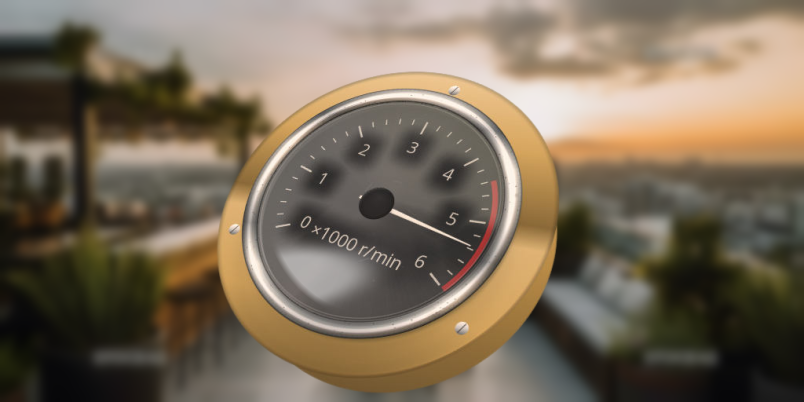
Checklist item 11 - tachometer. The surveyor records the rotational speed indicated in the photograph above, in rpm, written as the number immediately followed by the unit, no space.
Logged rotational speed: 5400rpm
